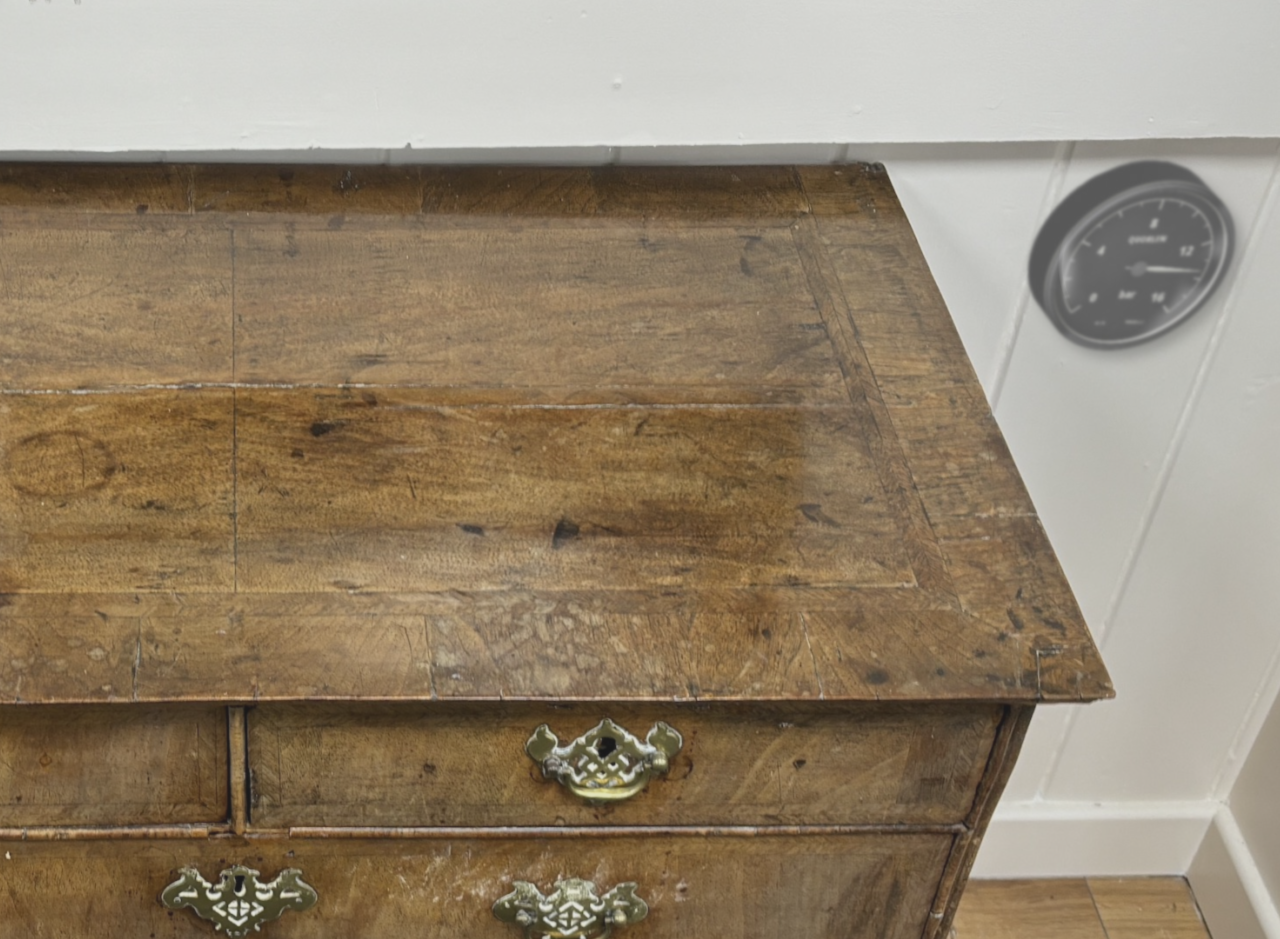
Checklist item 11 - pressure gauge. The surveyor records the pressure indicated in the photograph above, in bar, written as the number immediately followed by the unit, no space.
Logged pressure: 13.5bar
